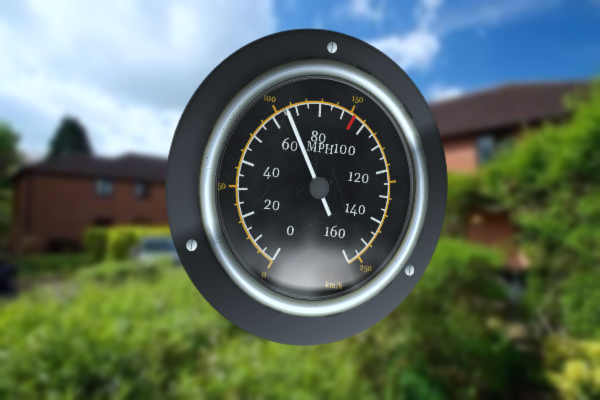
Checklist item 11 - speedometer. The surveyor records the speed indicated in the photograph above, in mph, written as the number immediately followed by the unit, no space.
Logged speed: 65mph
